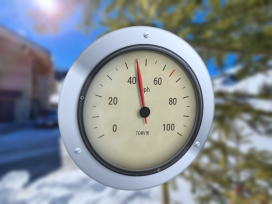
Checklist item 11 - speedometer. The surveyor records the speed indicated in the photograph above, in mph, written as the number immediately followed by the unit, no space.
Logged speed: 45mph
